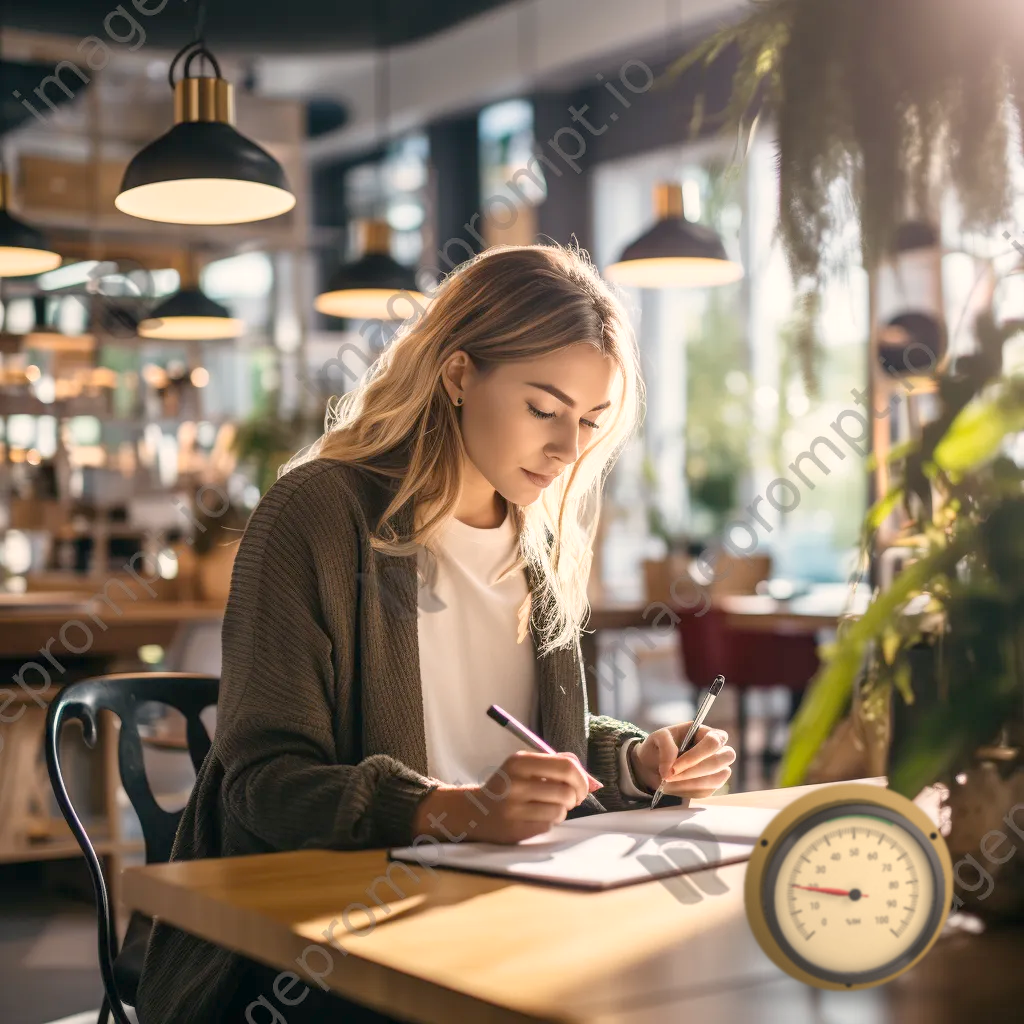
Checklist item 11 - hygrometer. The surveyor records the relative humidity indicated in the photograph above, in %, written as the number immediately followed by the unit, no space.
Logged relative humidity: 20%
